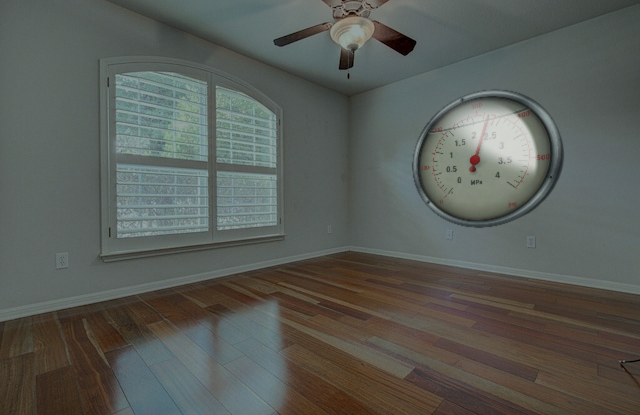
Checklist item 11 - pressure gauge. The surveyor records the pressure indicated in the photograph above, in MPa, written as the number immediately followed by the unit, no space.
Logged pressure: 2.3MPa
